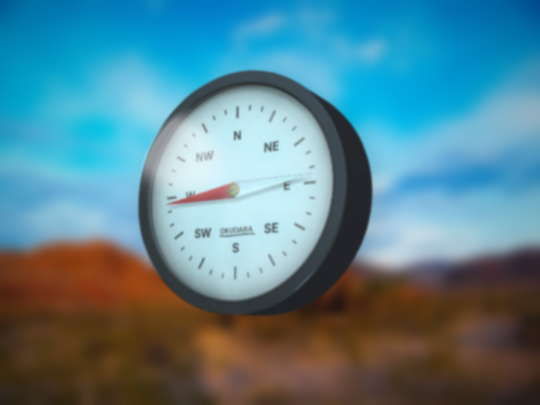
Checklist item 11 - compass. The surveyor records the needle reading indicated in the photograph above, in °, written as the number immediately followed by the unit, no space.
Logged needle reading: 265°
